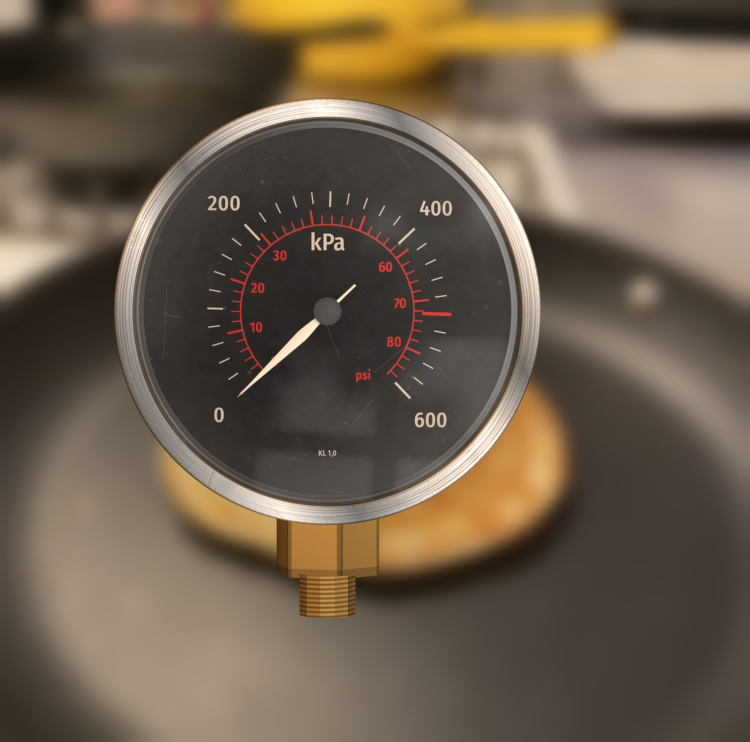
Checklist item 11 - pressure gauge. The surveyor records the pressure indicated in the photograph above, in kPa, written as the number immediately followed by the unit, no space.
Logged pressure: 0kPa
